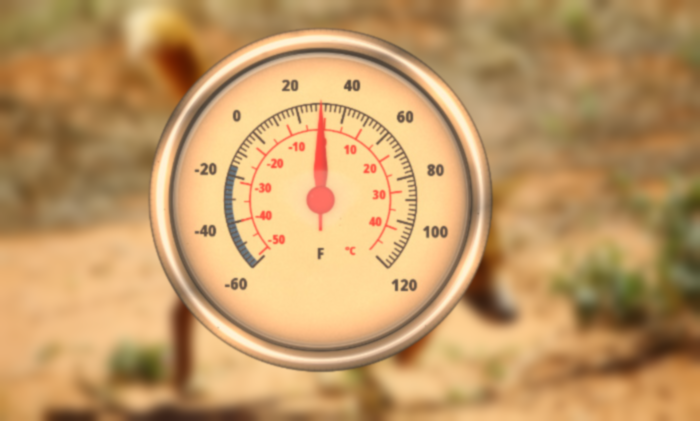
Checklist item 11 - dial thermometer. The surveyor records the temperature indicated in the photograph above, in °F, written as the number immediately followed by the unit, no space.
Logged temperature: 30°F
